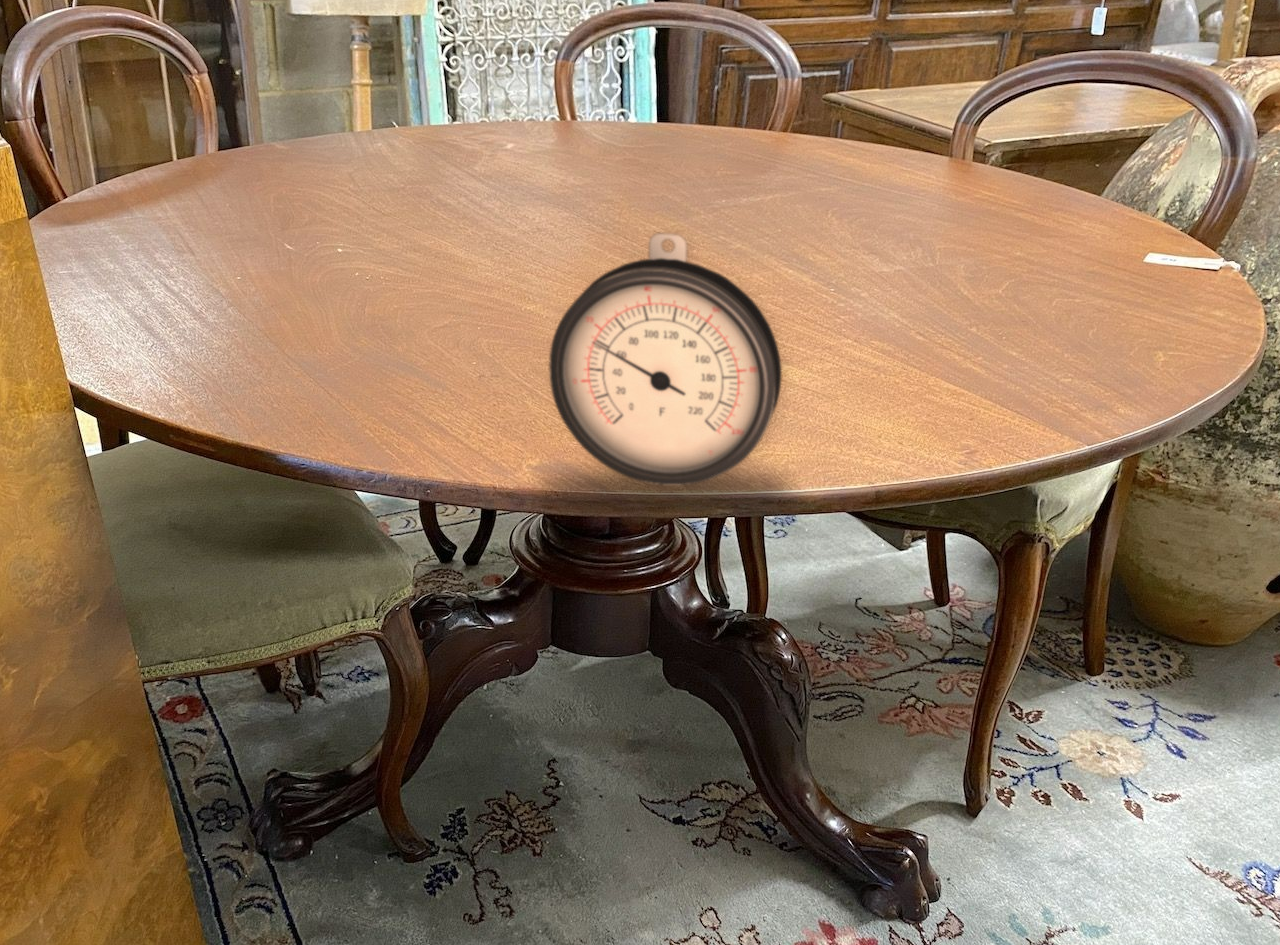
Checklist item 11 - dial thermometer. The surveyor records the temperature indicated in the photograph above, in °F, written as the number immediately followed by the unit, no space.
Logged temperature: 60°F
